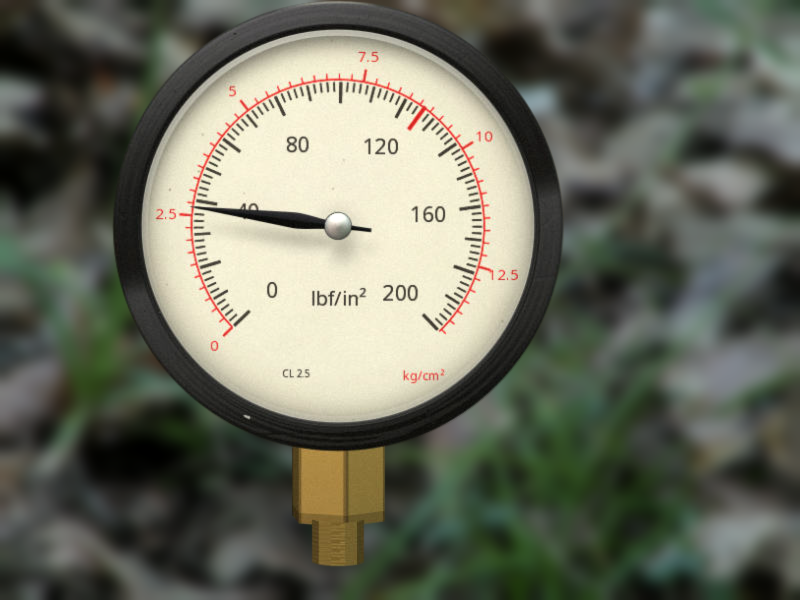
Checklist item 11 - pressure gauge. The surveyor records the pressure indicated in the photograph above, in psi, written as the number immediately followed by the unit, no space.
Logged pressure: 38psi
